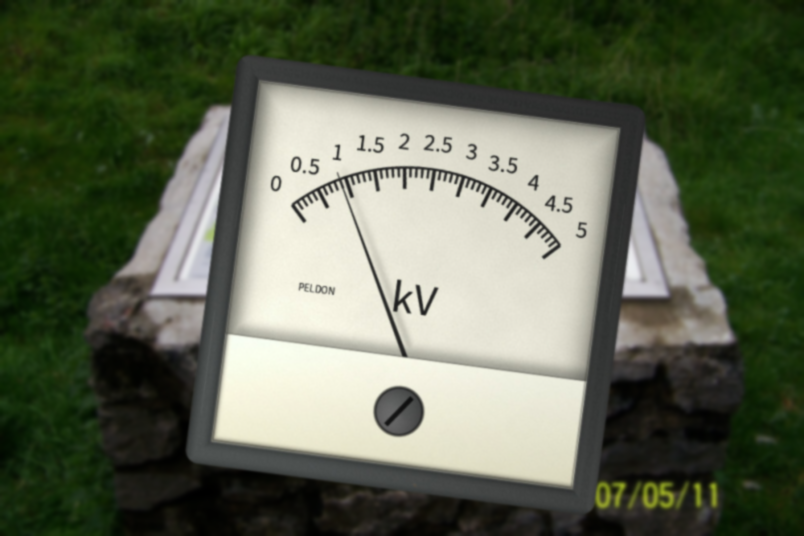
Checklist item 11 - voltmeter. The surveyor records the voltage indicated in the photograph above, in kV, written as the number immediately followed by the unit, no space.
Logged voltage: 0.9kV
